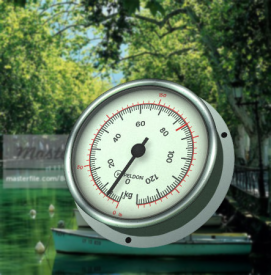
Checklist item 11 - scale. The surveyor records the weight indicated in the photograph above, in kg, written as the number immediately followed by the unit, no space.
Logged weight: 5kg
